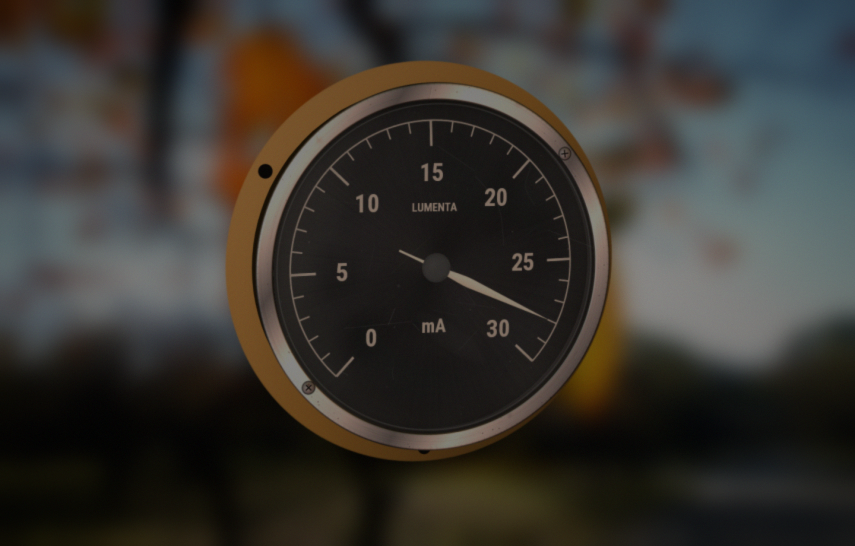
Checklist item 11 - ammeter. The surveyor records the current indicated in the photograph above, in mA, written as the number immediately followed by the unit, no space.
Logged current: 28mA
